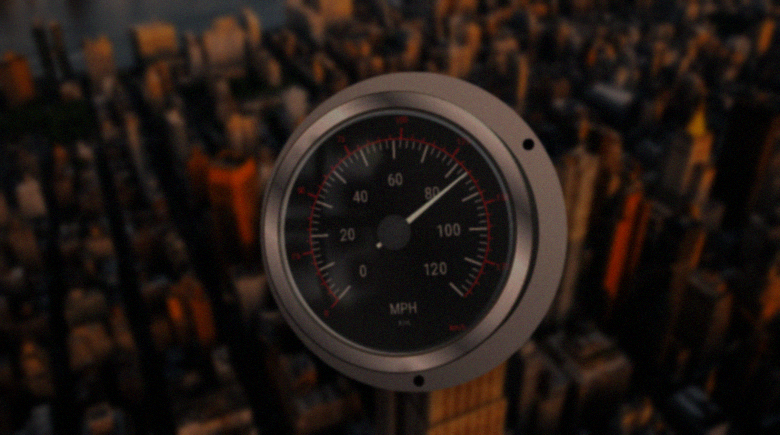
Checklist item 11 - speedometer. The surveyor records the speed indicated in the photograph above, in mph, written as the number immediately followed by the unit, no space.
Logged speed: 84mph
